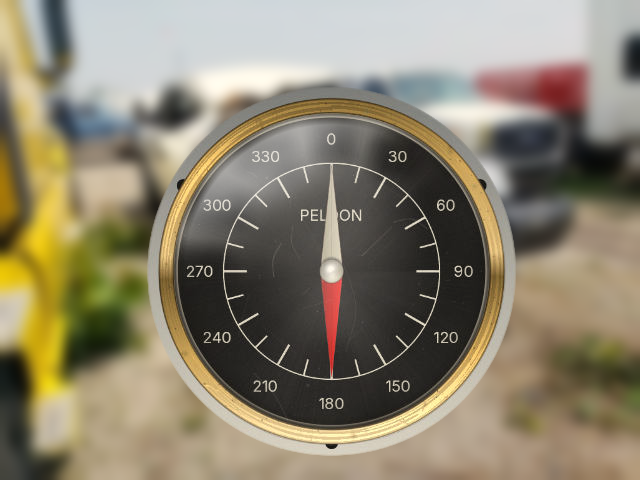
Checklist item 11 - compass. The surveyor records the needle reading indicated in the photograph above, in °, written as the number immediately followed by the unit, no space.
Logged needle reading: 180°
